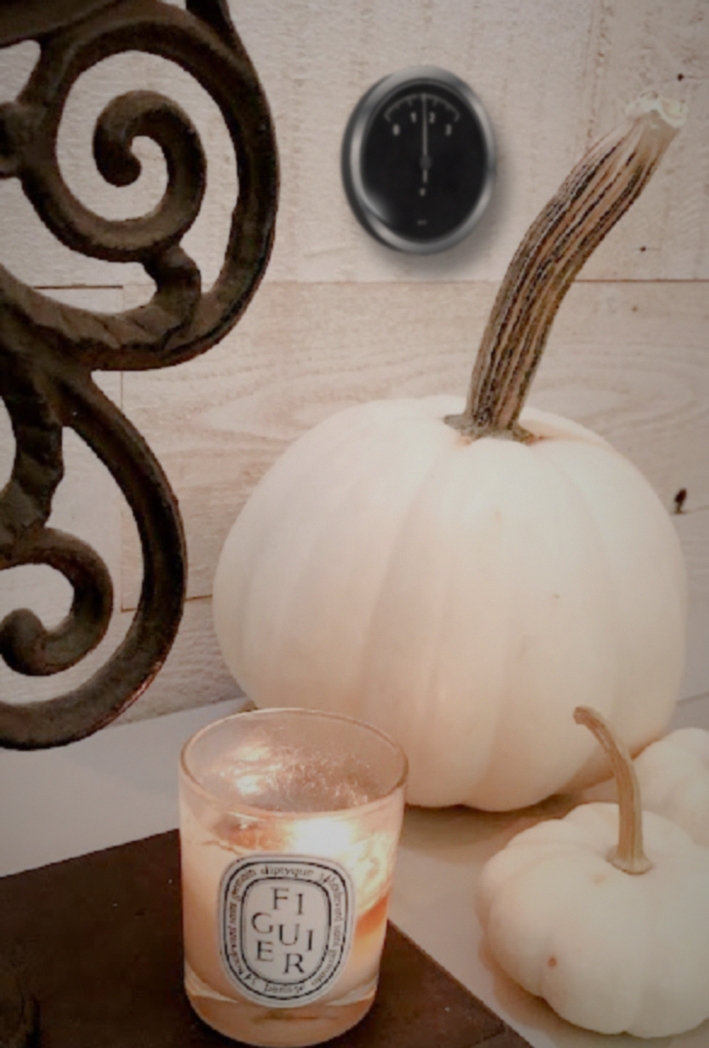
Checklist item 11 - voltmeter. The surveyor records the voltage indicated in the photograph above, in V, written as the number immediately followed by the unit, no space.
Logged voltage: 1.5V
